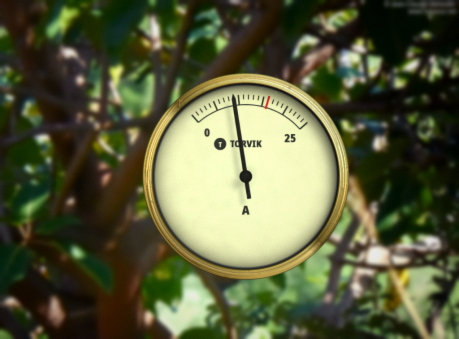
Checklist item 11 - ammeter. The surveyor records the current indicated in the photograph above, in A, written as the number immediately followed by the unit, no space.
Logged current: 9A
